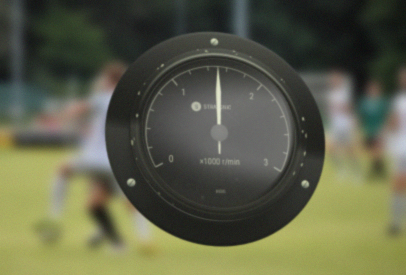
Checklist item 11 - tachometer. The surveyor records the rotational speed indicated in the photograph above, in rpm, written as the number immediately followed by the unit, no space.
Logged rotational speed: 1500rpm
